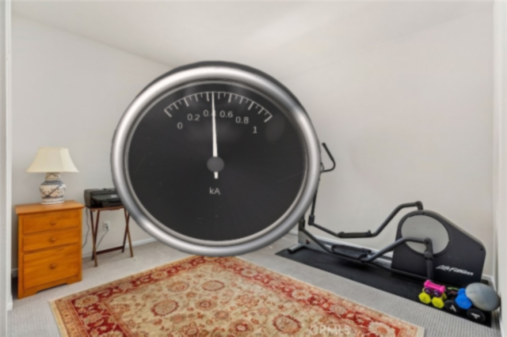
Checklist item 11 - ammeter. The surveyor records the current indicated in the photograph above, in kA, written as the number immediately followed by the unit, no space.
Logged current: 0.45kA
